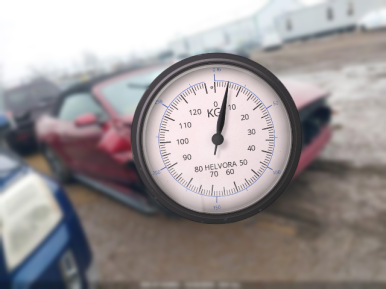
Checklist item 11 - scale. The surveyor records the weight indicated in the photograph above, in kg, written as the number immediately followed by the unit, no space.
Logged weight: 5kg
